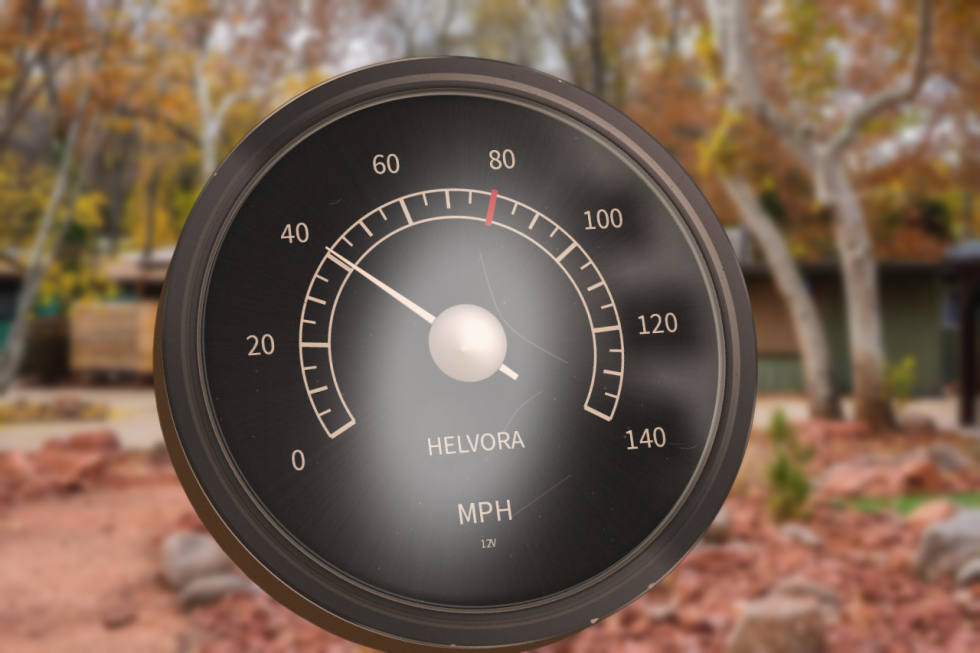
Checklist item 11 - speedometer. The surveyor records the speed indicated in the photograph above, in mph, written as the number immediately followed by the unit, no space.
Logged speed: 40mph
